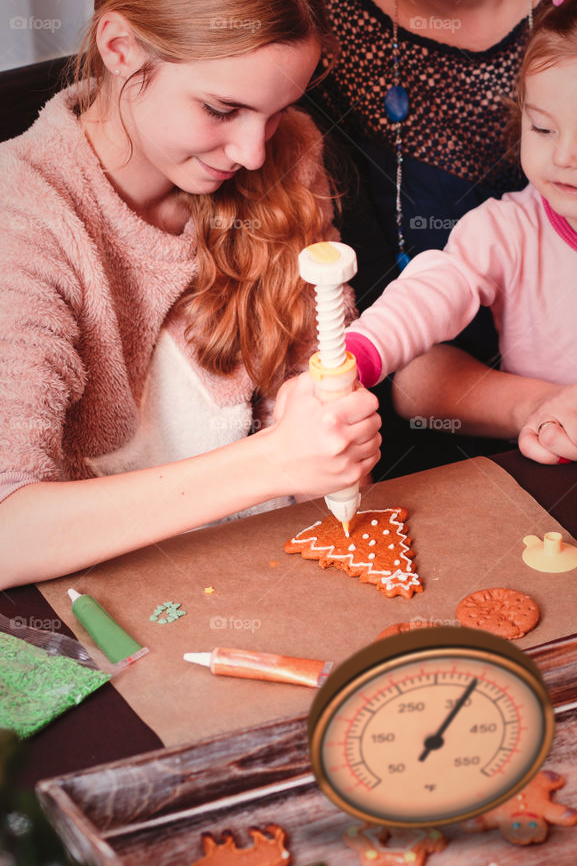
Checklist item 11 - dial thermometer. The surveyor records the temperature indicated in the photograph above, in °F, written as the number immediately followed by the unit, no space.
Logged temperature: 350°F
